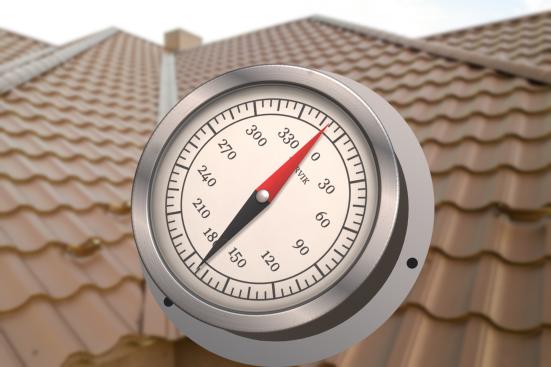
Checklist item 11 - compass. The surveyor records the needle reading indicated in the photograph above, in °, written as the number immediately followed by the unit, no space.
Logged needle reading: 350°
